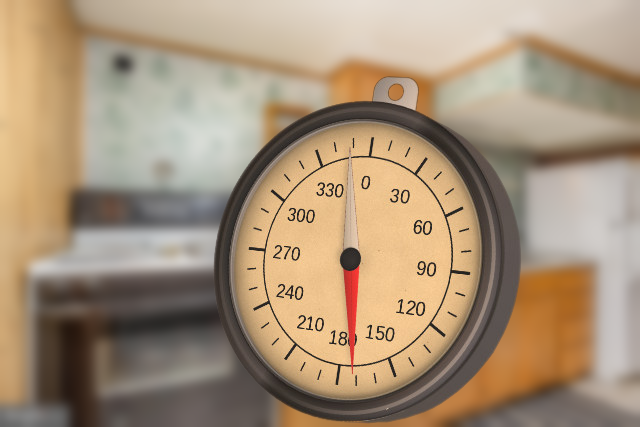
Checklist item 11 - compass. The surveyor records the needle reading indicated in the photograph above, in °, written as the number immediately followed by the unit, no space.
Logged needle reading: 170°
